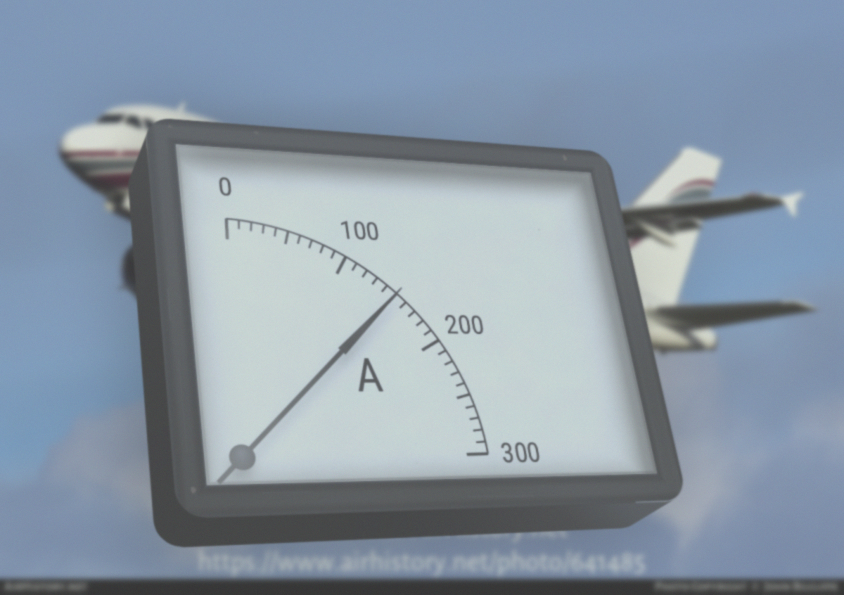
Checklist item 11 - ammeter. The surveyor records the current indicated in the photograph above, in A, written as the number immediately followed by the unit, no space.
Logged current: 150A
